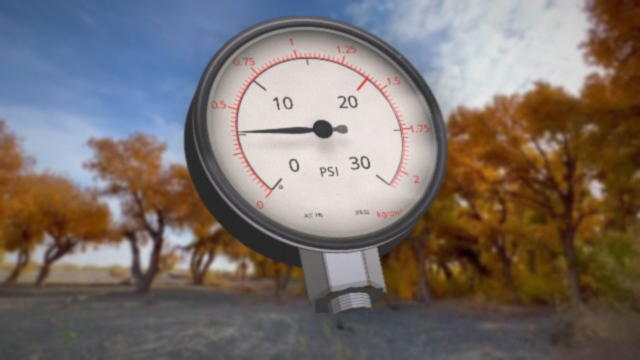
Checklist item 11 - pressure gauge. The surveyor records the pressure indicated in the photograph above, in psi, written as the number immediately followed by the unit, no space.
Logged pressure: 5psi
